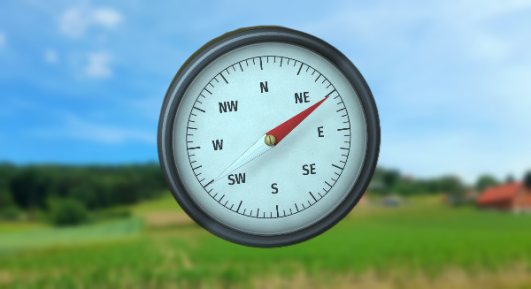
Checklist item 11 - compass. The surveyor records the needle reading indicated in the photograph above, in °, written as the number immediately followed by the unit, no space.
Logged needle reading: 60°
